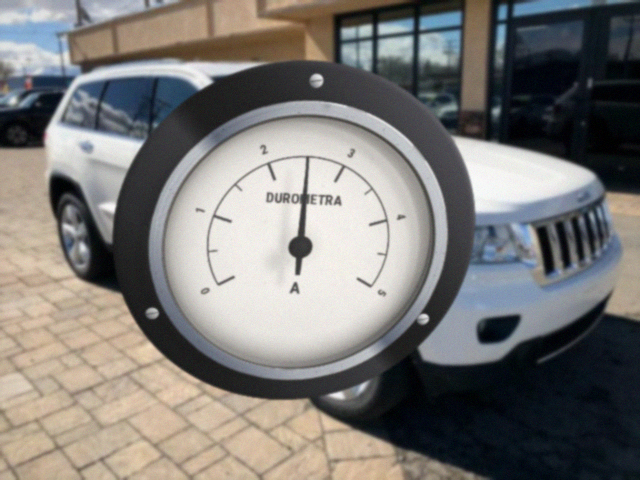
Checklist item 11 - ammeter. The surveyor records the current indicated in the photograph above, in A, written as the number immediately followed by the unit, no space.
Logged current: 2.5A
